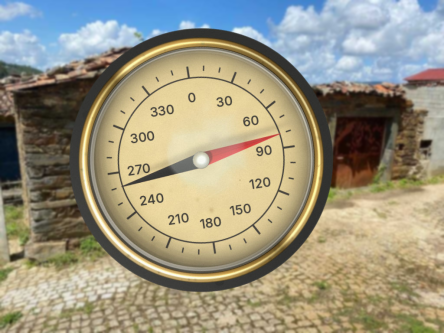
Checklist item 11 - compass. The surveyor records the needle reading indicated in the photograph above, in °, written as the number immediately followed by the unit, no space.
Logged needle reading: 80°
